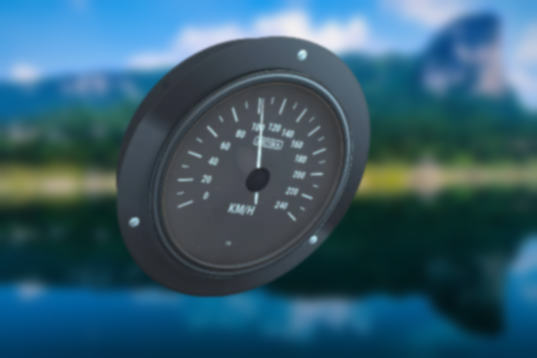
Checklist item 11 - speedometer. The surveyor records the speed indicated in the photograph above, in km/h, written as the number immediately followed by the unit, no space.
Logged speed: 100km/h
